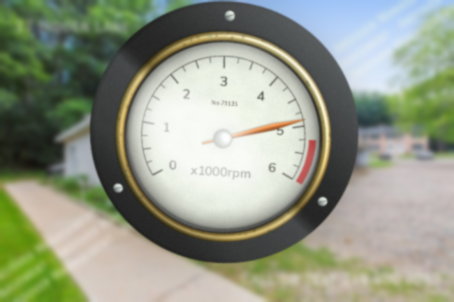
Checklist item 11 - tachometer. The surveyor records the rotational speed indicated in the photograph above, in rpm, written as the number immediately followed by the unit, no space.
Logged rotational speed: 4875rpm
